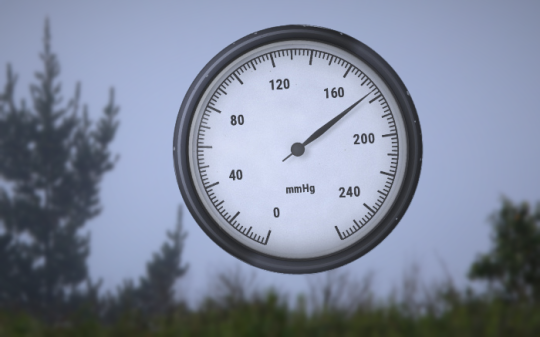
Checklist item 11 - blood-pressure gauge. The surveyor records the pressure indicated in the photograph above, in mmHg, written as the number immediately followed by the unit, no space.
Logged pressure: 176mmHg
